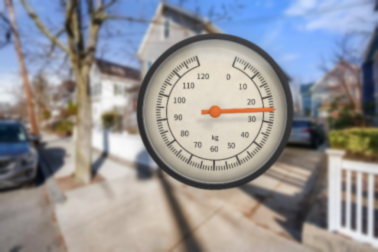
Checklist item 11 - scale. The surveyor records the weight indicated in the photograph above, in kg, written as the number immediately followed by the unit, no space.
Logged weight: 25kg
